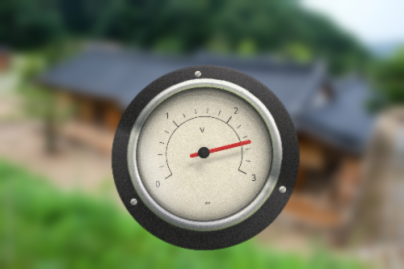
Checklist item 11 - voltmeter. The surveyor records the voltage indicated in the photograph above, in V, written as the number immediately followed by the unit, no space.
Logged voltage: 2.5V
